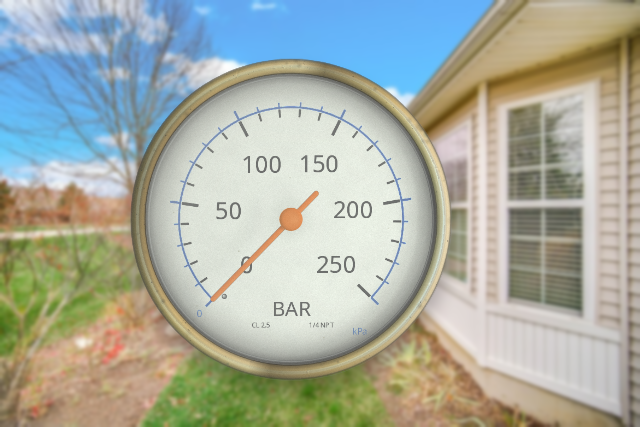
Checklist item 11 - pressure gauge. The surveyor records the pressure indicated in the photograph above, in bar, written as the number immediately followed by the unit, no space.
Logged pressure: 0bar
